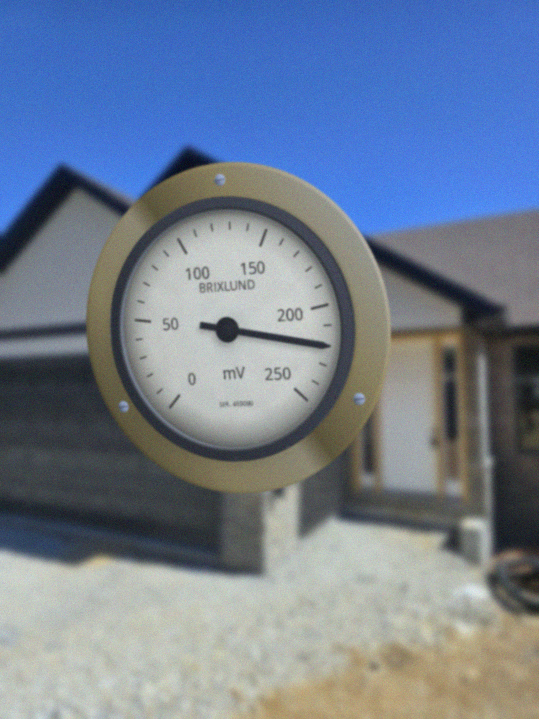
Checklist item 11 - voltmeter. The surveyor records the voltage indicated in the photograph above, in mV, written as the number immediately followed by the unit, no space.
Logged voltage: 220mV
